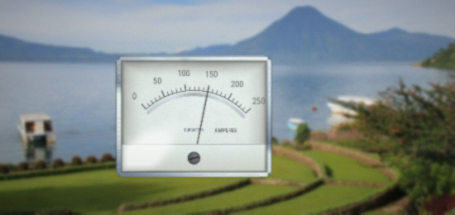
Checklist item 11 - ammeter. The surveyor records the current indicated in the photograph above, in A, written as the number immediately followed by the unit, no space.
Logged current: 150A
